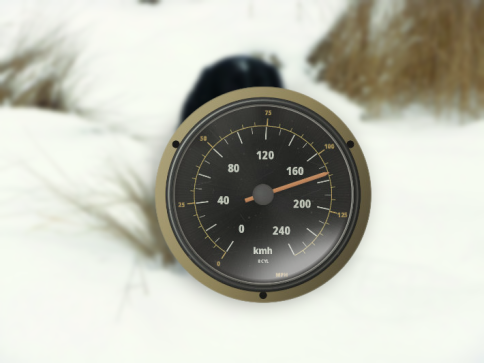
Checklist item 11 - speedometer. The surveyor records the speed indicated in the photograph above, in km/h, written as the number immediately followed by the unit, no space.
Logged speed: 175km/h
